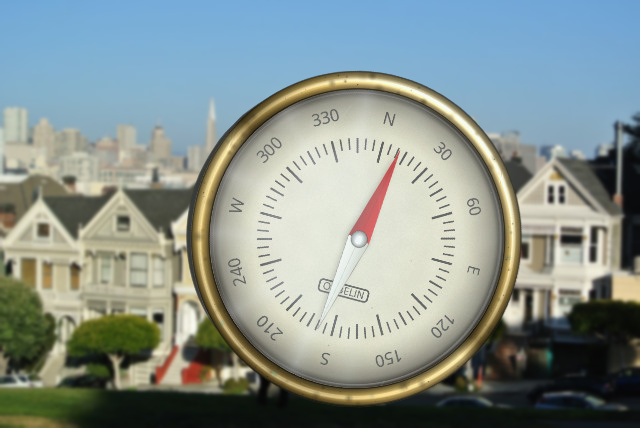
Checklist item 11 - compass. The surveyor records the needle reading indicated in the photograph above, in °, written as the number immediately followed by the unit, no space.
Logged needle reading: 10°
